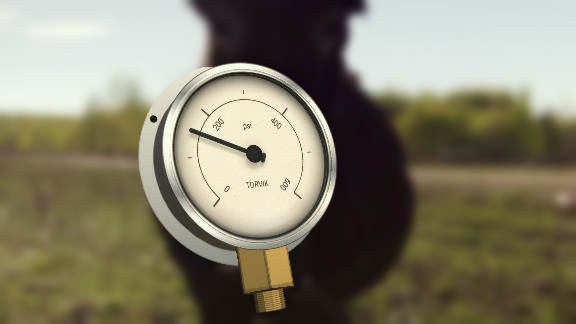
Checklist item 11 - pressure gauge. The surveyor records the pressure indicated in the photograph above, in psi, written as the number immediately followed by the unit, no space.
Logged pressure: 150psi
